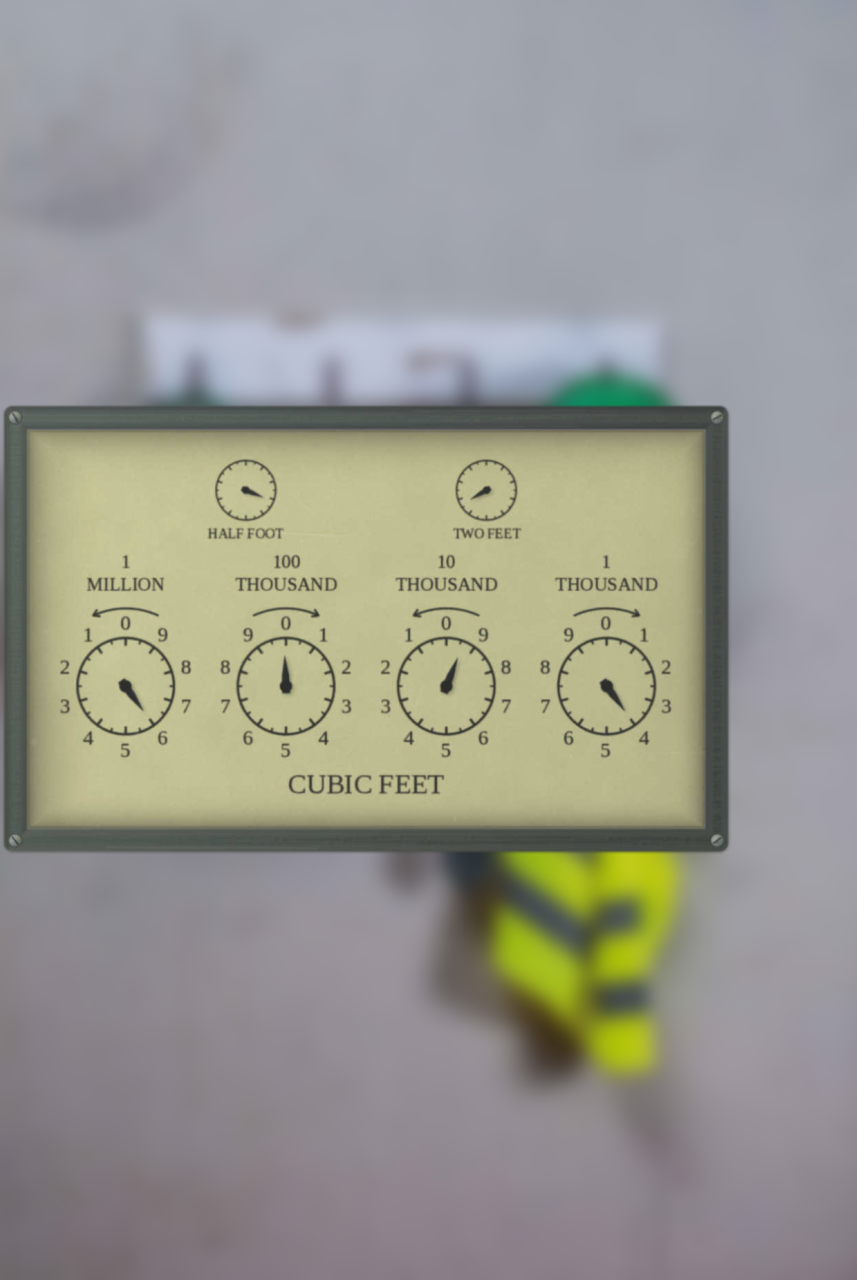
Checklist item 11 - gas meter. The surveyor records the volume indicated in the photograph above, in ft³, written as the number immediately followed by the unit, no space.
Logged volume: 599400ft³
